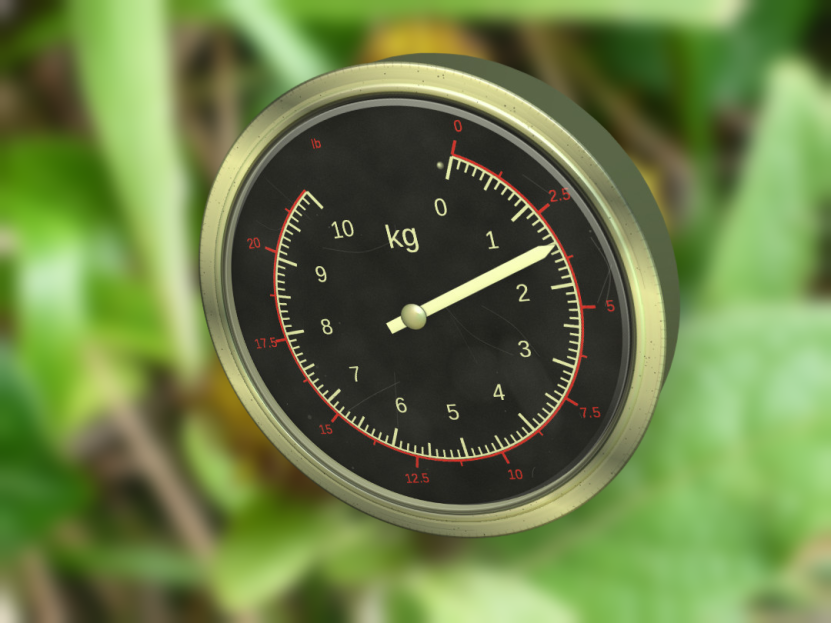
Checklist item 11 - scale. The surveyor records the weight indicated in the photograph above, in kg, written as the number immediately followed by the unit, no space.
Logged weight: 1.5kg
